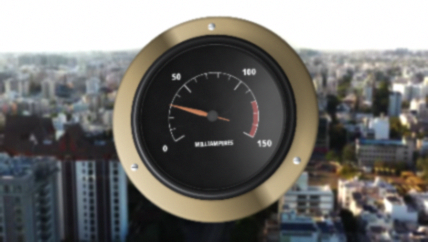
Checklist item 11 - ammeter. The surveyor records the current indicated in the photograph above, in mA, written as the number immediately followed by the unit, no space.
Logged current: 30mA
